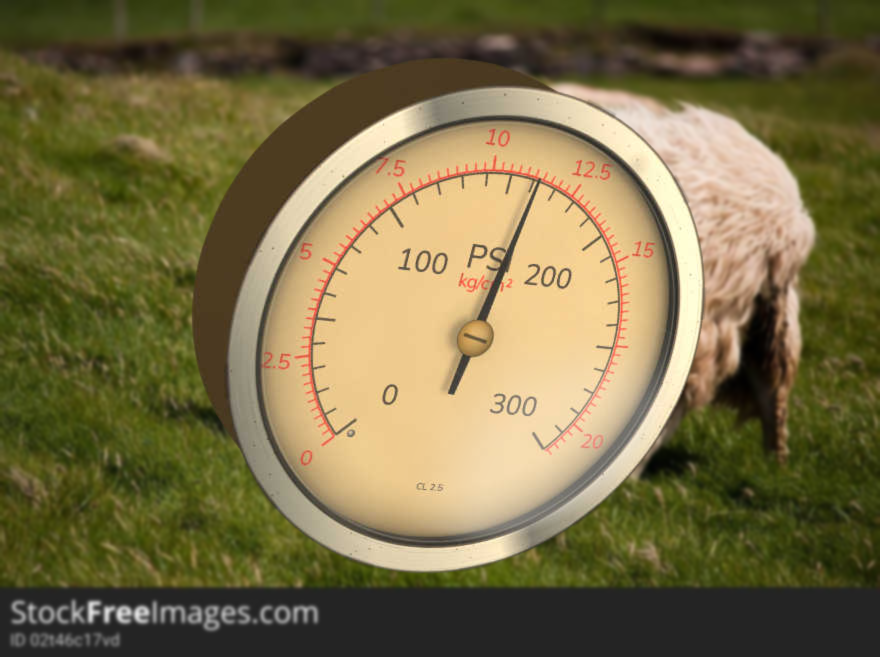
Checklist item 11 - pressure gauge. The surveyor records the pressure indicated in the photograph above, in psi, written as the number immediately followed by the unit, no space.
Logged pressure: 160psi
